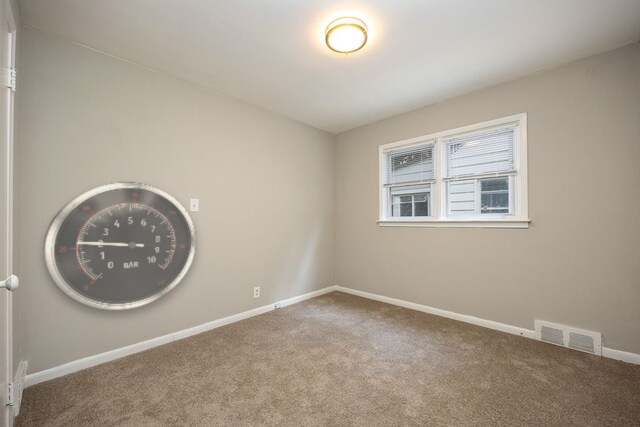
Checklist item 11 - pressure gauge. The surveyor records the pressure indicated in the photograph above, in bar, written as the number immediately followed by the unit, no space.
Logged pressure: 2bar
